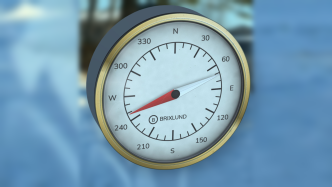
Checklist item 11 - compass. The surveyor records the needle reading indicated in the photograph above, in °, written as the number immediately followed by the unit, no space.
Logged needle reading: 250°
